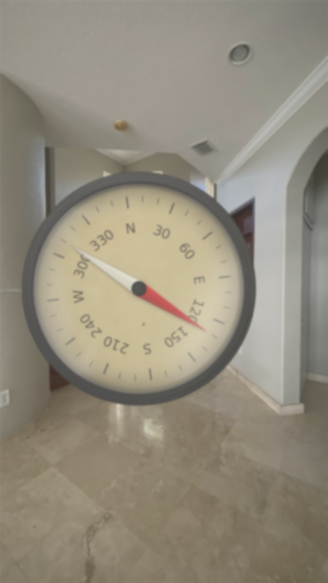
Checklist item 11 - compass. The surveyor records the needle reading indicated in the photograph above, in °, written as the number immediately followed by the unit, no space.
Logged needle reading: 130°
